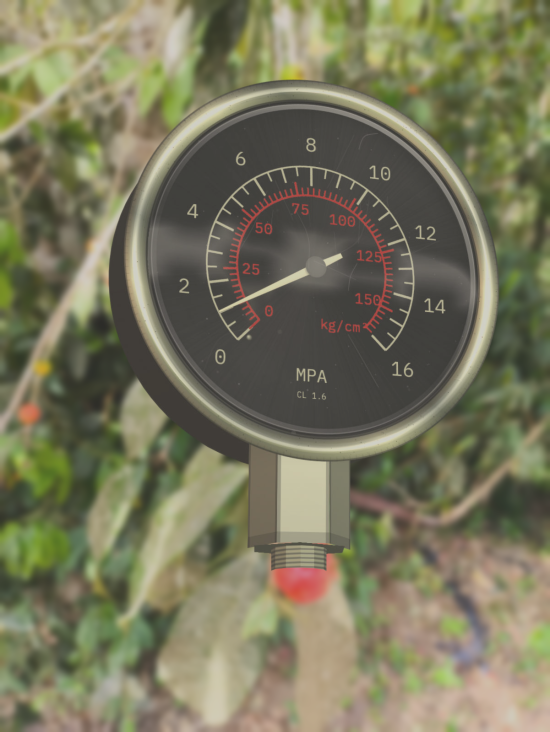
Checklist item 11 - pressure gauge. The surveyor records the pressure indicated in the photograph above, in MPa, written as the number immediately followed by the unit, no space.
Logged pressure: 1MPa
